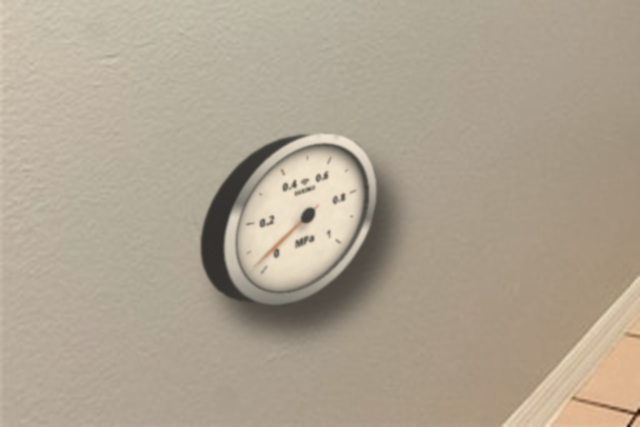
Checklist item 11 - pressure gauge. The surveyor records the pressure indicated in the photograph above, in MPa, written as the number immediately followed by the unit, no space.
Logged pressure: 0.05MPa
